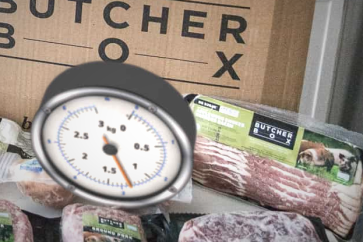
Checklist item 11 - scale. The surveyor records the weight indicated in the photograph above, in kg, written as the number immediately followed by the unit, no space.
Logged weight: 1.25kg
